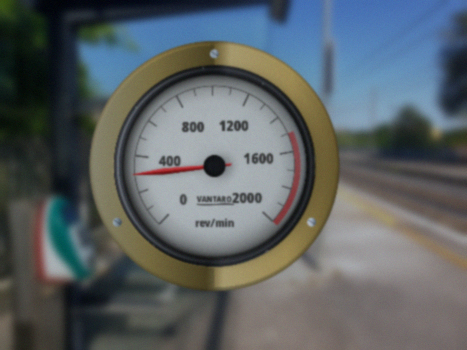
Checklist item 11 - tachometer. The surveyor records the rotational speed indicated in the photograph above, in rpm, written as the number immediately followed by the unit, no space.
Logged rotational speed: 300rpm
